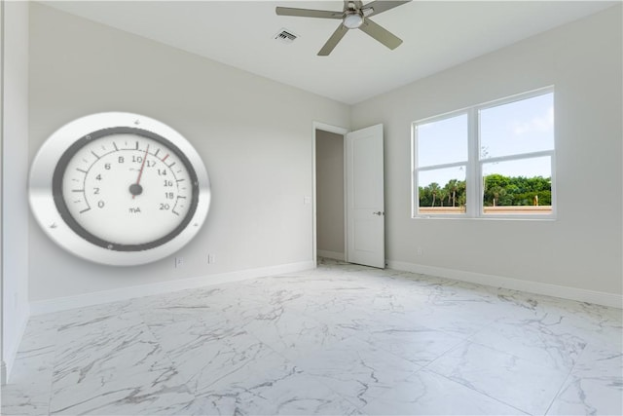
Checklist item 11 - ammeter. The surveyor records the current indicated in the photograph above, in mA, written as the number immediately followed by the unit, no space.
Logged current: 11mA
